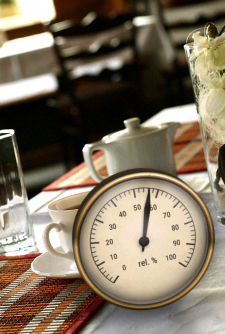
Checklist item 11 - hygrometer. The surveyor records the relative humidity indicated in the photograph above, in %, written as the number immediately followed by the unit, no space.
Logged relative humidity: 56%
